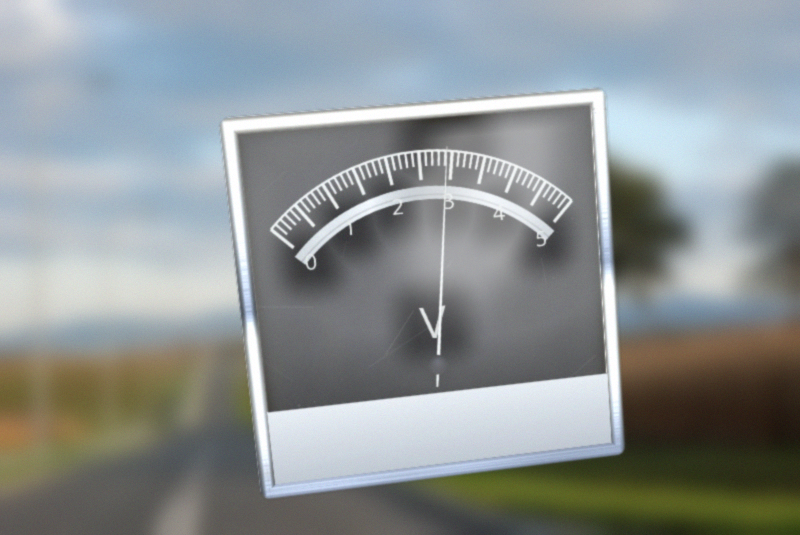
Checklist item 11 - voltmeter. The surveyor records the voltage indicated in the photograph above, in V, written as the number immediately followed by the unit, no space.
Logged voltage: 2.9V
